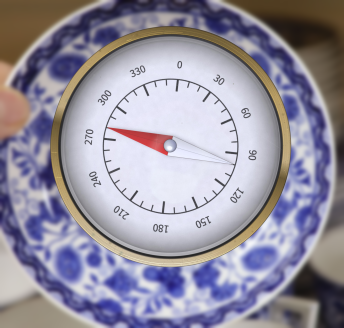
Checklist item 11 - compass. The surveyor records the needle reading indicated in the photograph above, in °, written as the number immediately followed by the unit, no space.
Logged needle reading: 280°
